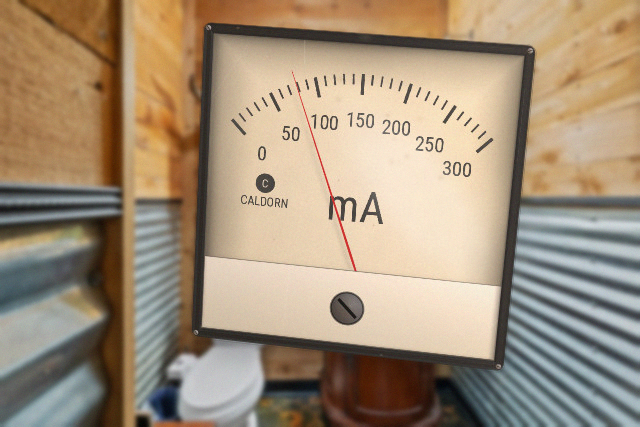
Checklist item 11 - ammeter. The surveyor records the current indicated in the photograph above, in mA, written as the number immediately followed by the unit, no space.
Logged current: 80mA
